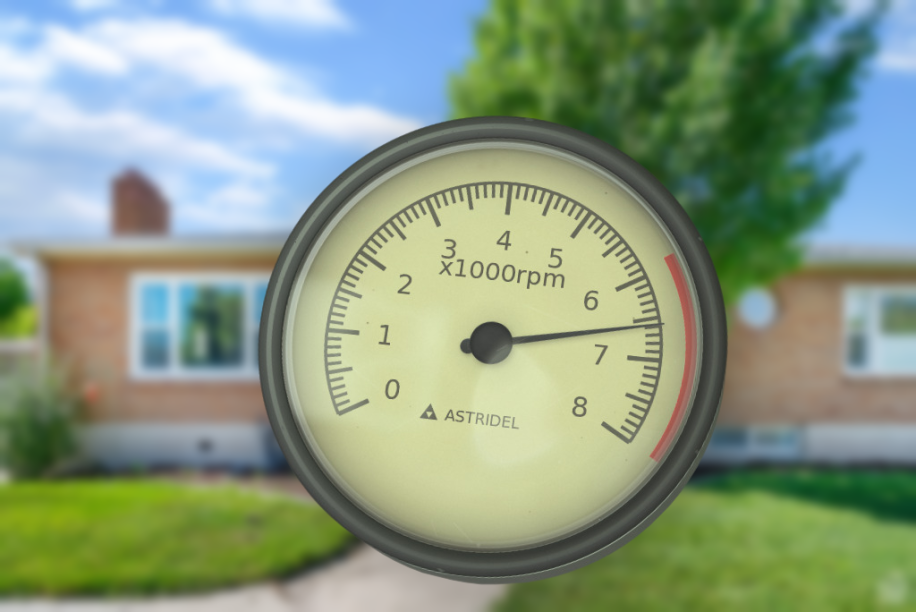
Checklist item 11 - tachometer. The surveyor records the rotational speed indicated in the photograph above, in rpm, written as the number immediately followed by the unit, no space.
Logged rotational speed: 6600rpm
